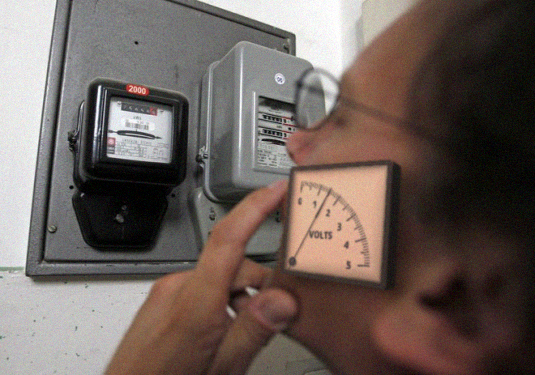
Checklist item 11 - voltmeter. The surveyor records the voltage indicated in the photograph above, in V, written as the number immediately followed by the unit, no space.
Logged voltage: 1.5V
